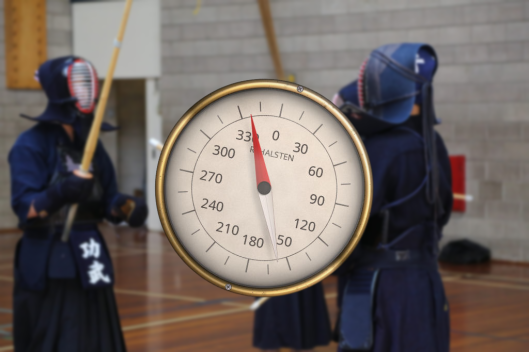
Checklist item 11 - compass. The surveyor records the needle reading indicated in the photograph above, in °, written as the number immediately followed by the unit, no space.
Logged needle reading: 337.5°
